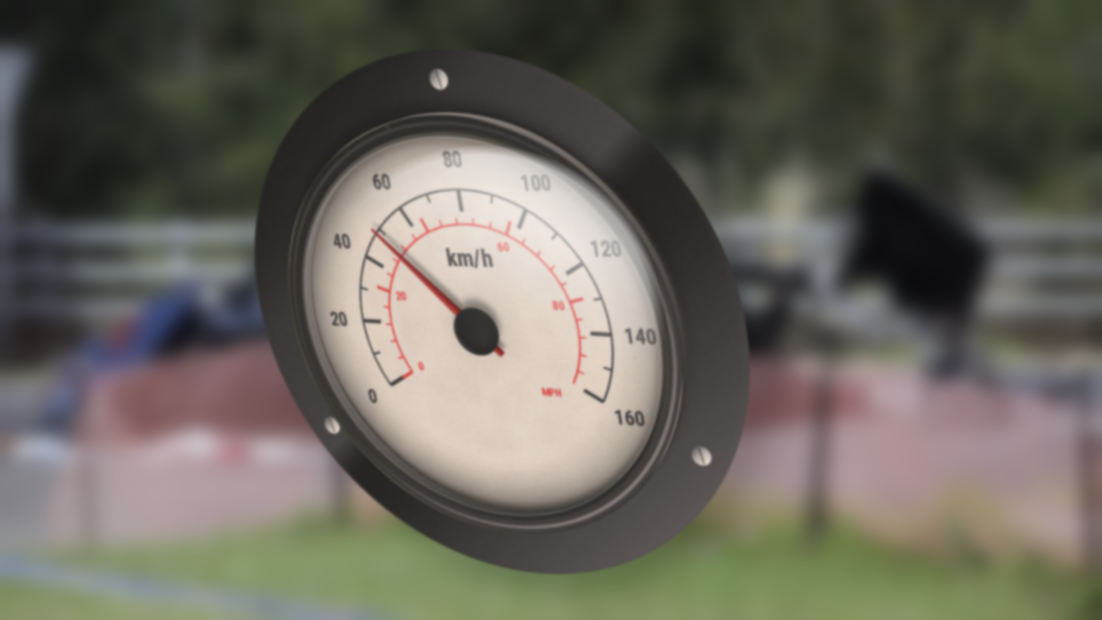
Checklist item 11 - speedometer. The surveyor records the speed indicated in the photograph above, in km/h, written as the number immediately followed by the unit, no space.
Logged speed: 50km/h
